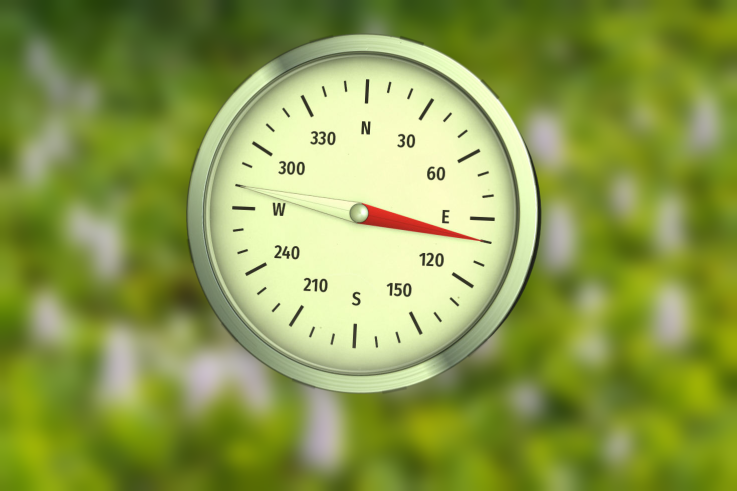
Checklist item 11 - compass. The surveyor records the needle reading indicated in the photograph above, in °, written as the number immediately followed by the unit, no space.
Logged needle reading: 100°
